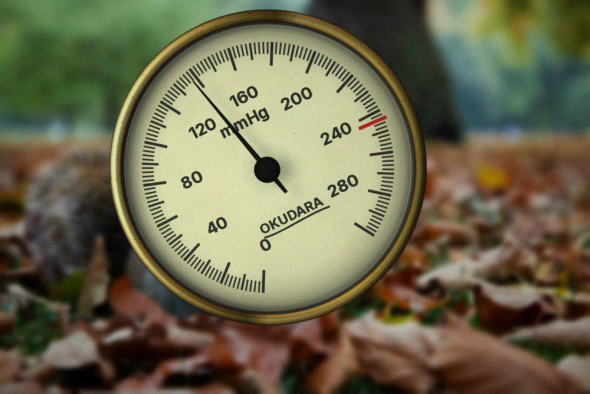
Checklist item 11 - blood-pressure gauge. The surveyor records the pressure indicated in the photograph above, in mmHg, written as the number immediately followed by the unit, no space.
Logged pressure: 138mmHg
